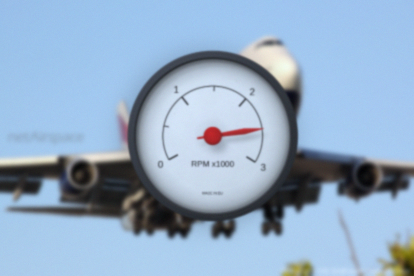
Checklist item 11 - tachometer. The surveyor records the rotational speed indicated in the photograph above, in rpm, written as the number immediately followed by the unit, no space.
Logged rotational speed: 2500rpm
